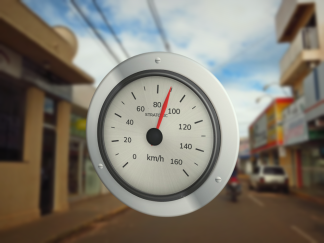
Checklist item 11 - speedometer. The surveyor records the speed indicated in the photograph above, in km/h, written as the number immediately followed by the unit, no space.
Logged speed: 90km/h
